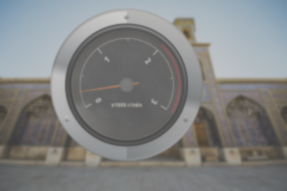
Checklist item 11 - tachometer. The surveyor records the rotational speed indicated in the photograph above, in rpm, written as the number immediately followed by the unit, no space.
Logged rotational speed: 250rpm
